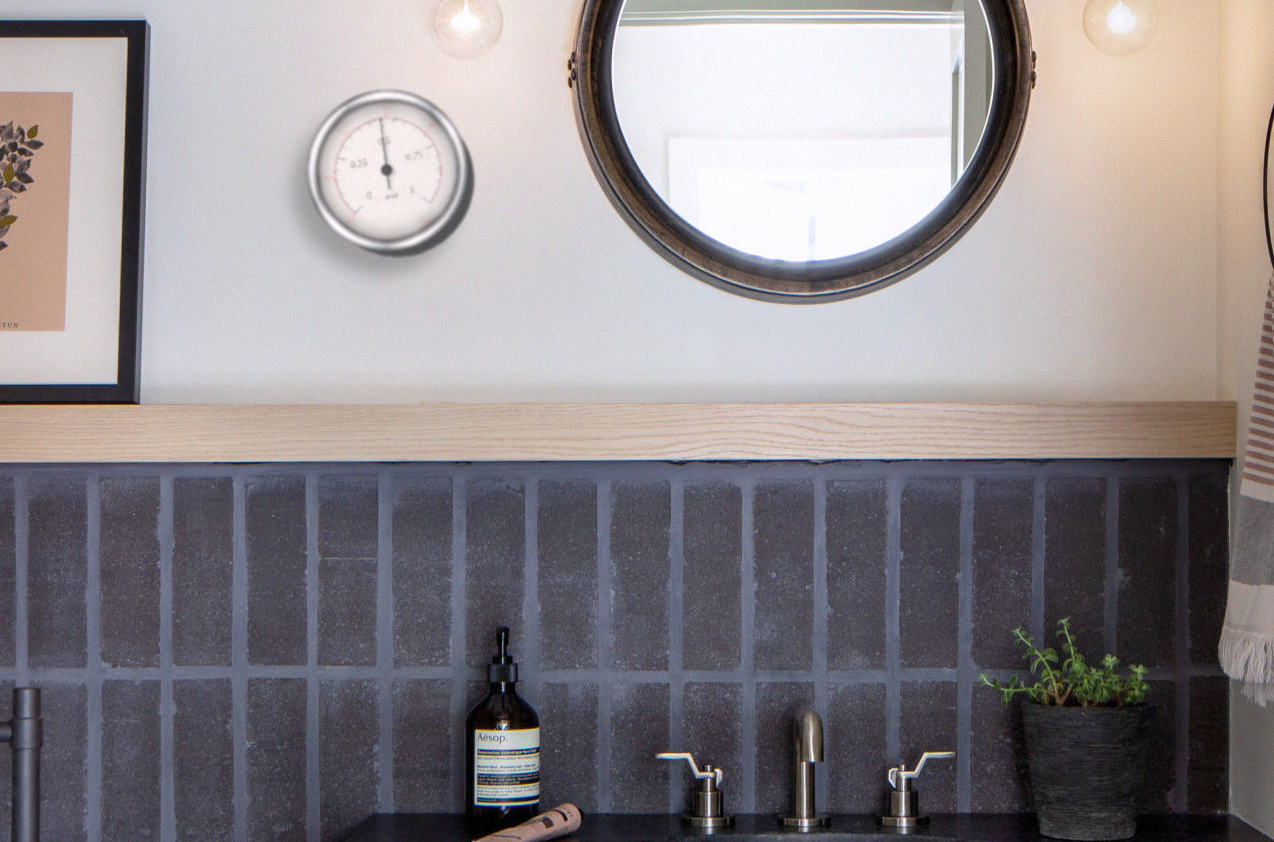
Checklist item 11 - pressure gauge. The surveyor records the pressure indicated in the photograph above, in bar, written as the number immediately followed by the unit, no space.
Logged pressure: 0.5bar
